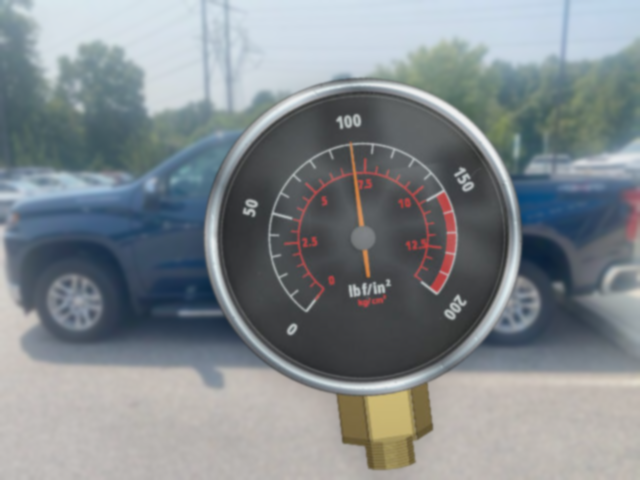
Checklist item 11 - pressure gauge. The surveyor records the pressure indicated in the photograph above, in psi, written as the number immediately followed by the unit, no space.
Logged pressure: 100psi
